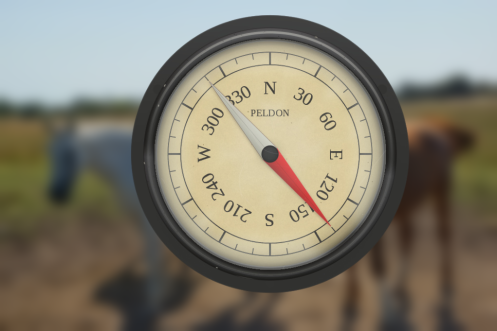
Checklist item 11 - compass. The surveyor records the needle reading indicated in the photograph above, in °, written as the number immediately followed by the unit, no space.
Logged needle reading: 140°
